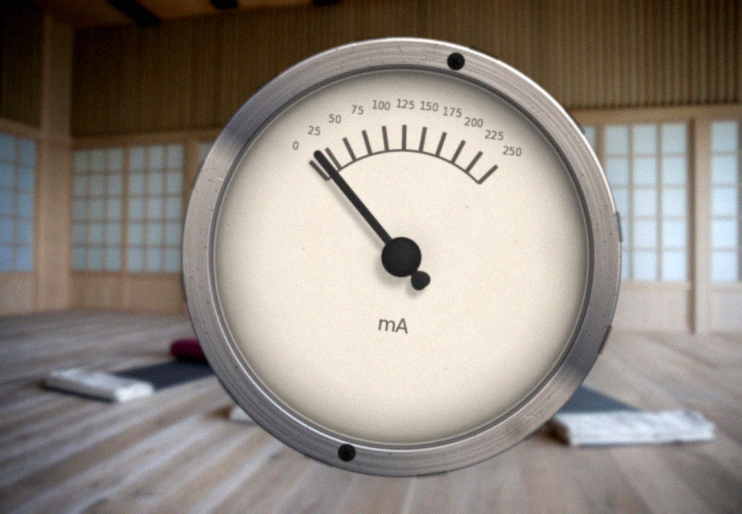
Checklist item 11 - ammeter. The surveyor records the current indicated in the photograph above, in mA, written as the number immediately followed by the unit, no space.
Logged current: 12.5mA
